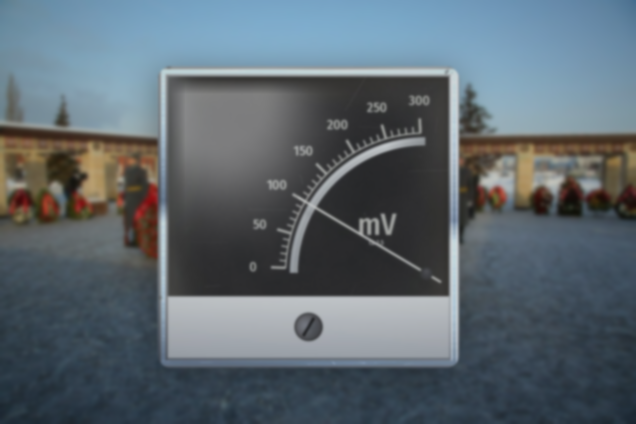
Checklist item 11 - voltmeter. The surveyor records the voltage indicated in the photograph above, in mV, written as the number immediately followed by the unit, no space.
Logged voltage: 100mV
